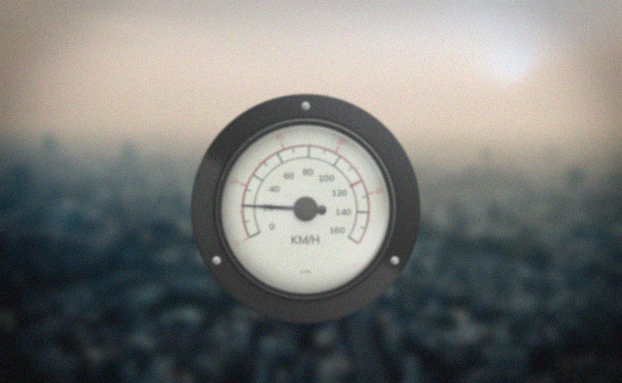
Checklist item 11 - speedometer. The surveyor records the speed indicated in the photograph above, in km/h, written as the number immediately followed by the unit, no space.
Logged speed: 20km/h
